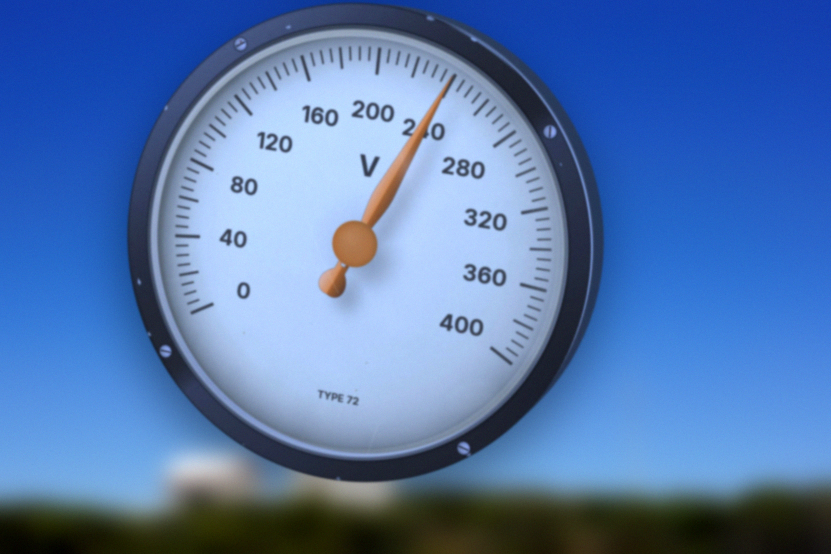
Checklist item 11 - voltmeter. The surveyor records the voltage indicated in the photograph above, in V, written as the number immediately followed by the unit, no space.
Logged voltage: 240V
